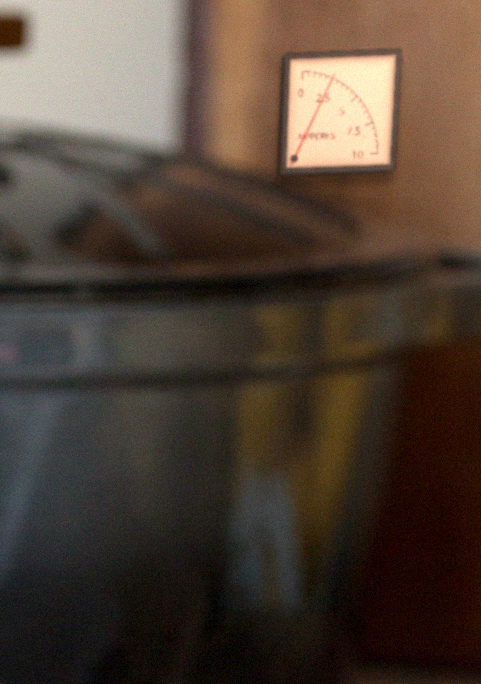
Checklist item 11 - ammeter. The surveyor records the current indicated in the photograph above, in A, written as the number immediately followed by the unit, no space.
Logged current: 2.5A
